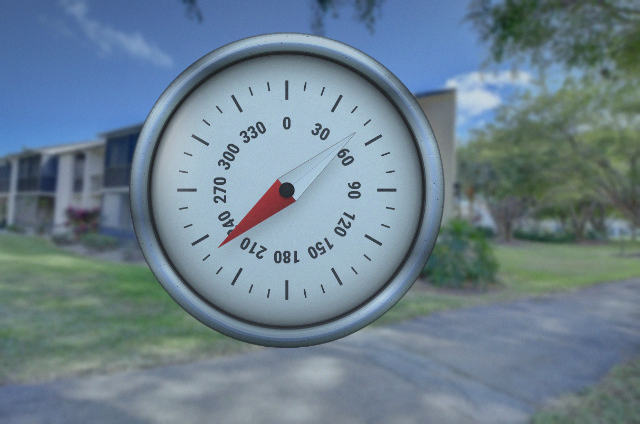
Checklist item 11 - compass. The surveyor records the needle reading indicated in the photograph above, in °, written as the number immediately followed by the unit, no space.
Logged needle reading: 230°
